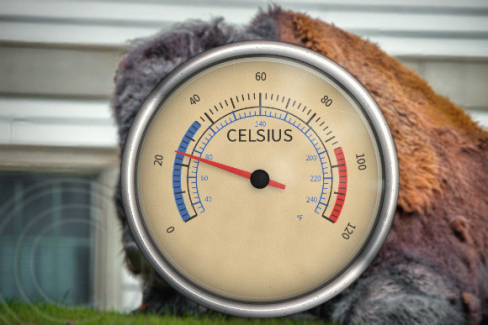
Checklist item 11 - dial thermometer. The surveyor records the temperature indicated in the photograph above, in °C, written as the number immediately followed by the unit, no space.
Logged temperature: 24°C
